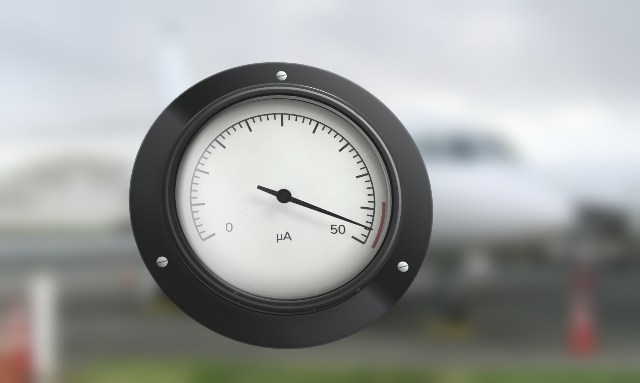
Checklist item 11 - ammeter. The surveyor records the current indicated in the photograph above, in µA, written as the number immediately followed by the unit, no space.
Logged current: 48µA
